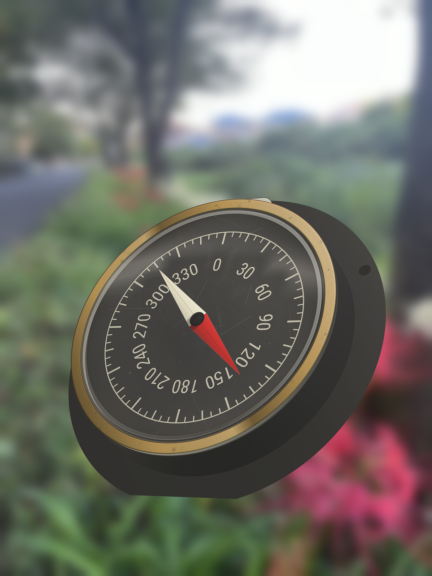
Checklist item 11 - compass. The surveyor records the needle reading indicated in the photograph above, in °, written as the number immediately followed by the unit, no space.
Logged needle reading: 135°
